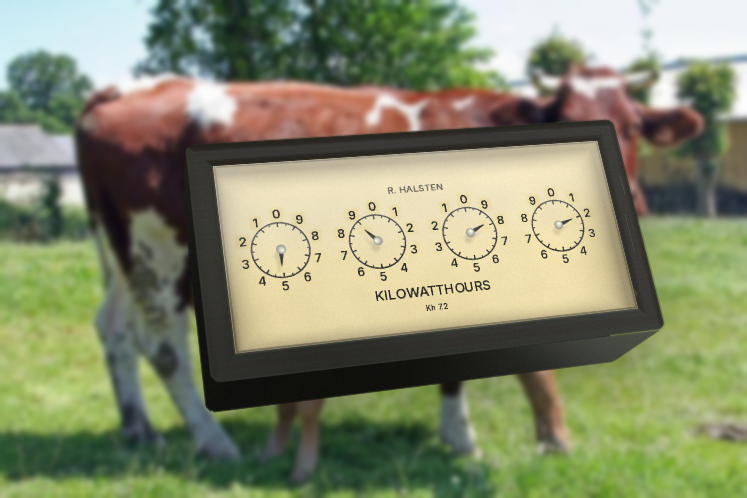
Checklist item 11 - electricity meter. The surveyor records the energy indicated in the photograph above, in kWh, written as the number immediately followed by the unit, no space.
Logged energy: 4882kWh
